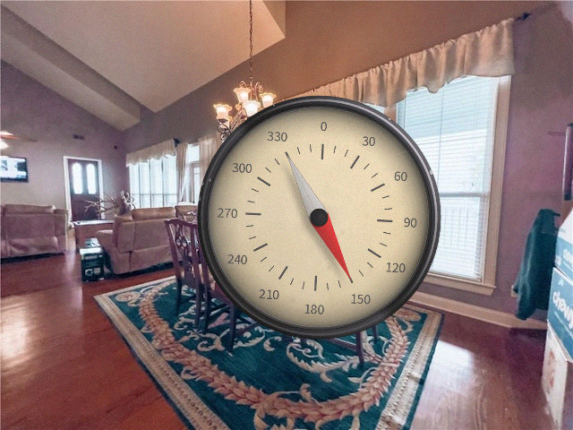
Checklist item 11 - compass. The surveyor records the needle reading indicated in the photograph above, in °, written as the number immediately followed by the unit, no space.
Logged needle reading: 150°
